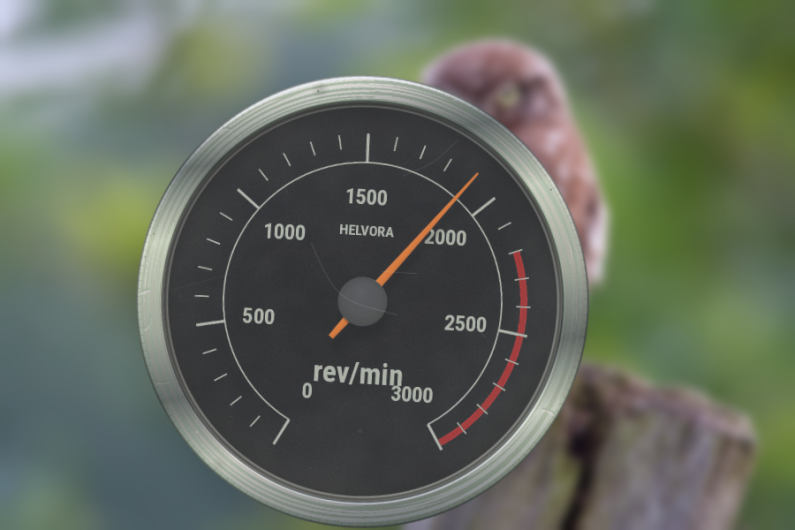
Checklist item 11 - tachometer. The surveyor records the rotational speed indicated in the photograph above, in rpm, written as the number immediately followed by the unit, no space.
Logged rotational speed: 1900rpm
